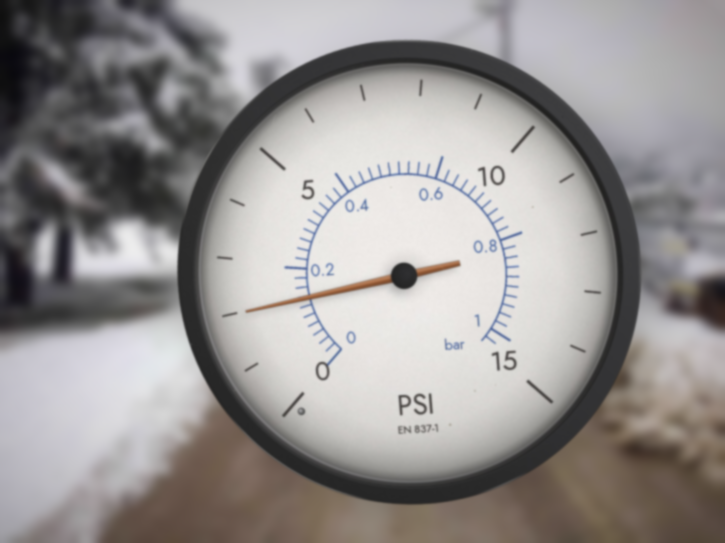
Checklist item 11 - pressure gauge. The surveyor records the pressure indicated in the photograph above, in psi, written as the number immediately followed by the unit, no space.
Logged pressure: 2psi
